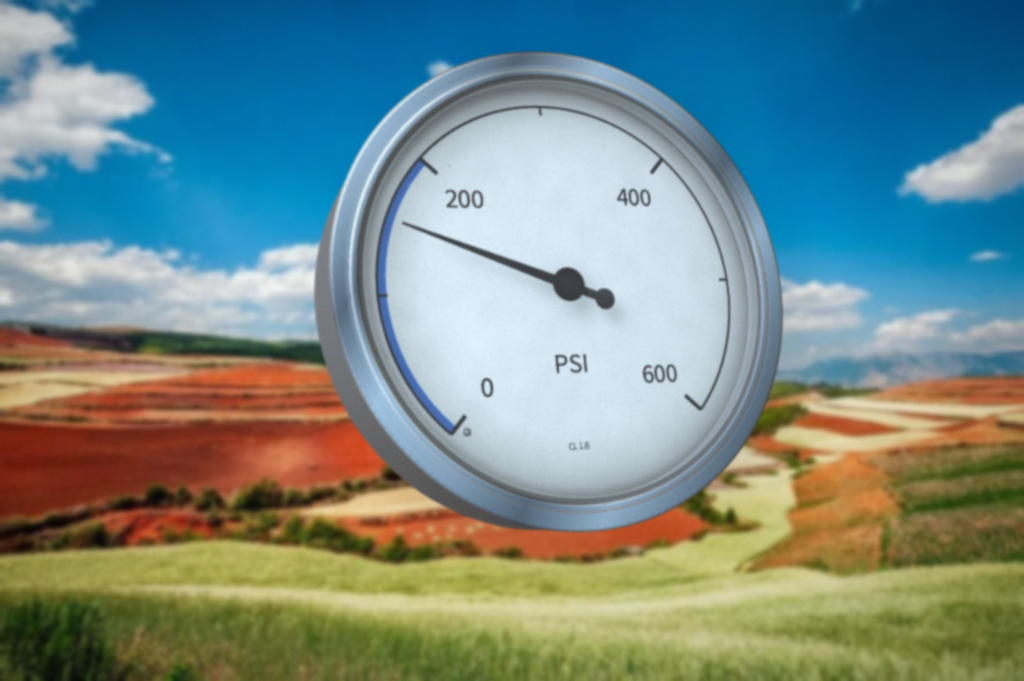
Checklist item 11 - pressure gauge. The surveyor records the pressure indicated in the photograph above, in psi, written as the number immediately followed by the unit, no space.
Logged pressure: 150psi
